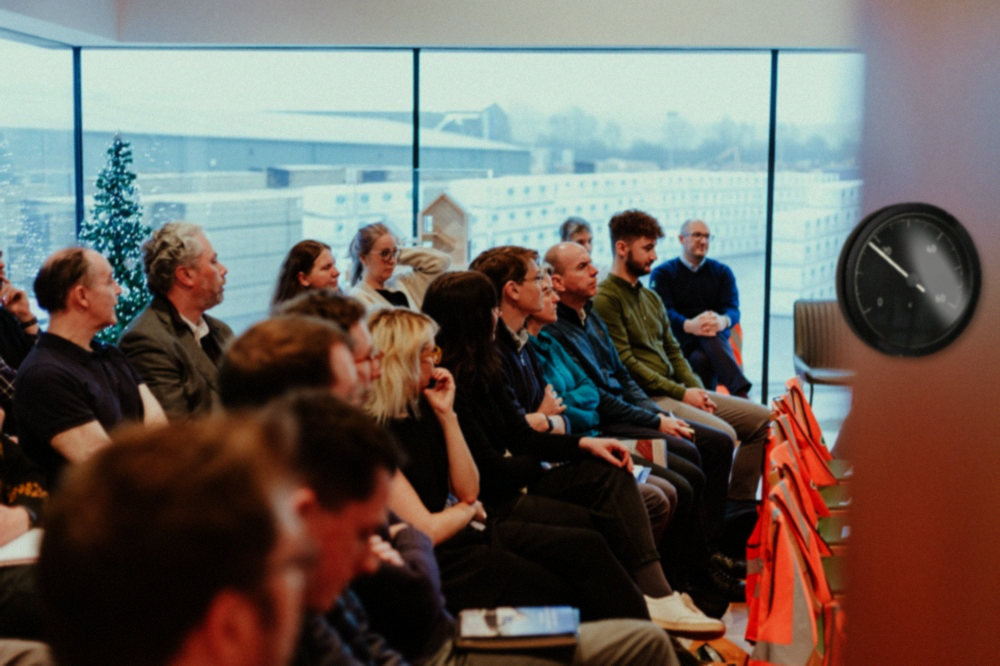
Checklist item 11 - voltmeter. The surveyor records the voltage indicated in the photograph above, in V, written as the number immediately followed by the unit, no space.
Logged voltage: 17.5V
